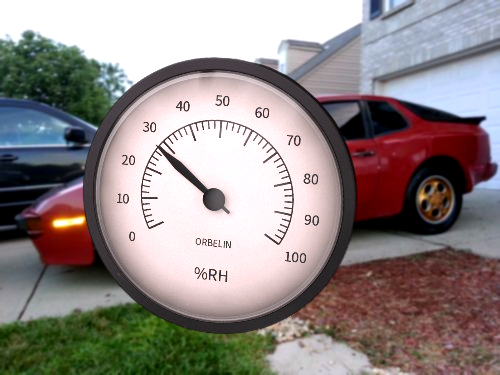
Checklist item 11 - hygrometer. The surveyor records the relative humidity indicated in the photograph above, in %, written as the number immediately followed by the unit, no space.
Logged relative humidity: 28%
